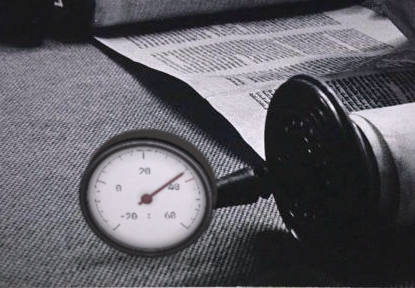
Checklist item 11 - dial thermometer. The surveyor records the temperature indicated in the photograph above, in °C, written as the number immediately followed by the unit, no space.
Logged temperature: 36°C
